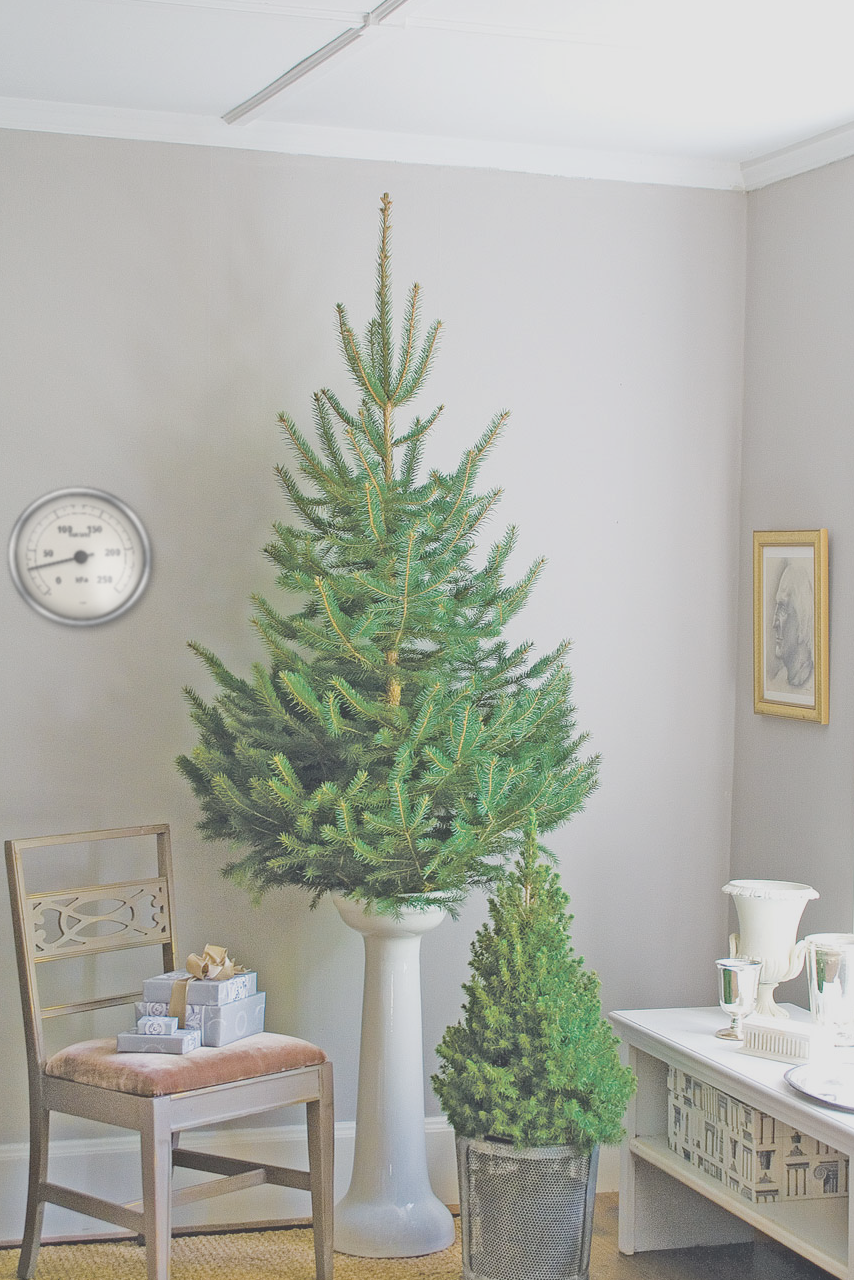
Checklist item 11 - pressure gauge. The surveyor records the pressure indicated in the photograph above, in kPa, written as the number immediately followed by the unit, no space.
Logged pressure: 30kPa
